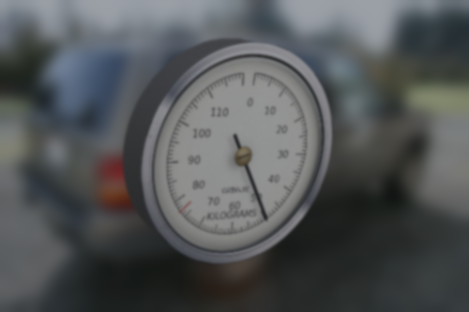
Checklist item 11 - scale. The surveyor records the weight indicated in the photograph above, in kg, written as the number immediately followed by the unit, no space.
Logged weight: 50kg
